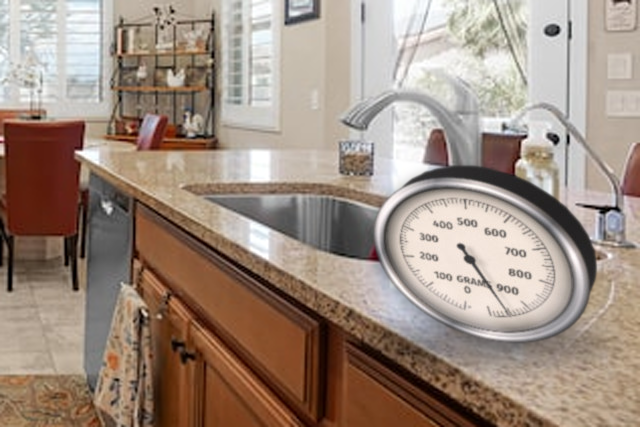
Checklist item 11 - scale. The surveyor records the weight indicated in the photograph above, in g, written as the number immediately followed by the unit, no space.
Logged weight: 950g
